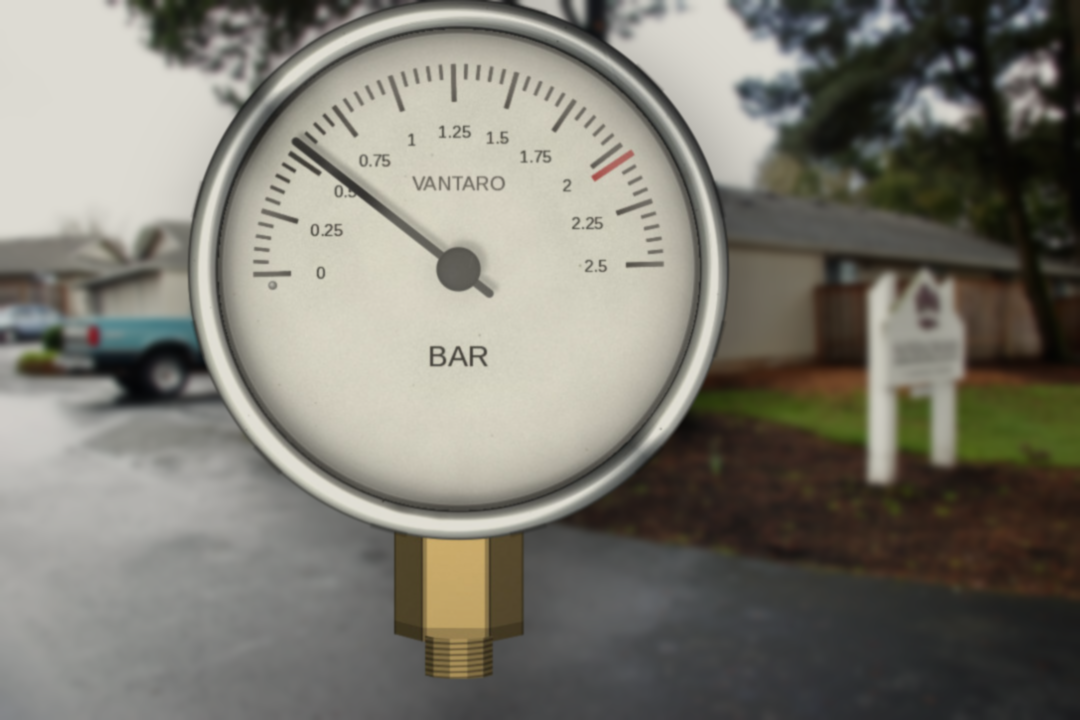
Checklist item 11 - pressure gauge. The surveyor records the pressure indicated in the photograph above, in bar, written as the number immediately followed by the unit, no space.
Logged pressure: 0.55bar
